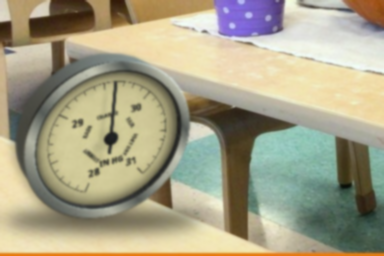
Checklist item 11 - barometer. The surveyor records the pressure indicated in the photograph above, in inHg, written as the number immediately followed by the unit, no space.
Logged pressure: 29.6inHg
